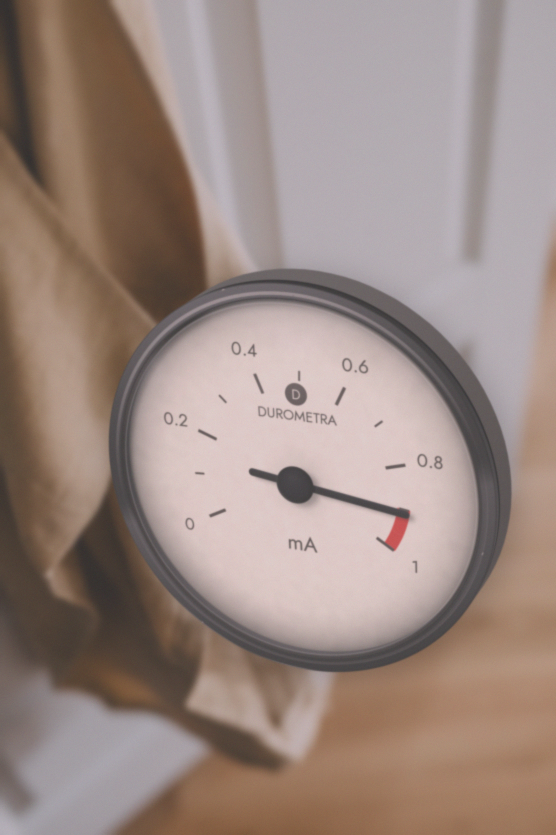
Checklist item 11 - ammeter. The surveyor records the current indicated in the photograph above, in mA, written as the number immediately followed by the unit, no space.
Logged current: 0.9mA
